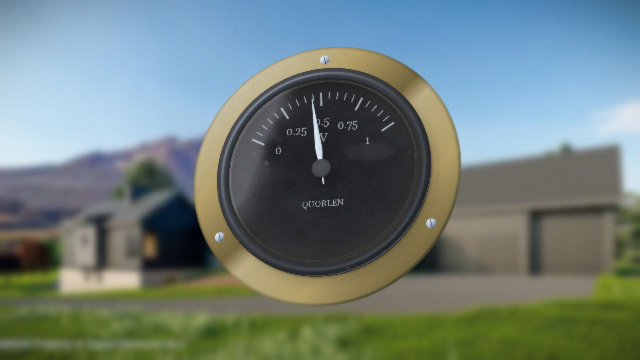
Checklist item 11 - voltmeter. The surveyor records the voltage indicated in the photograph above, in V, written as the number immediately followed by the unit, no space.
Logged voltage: 0.45V
